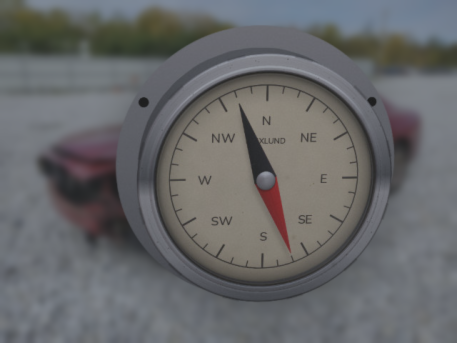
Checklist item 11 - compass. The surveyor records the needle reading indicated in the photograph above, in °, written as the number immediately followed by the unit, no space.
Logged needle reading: 160°
